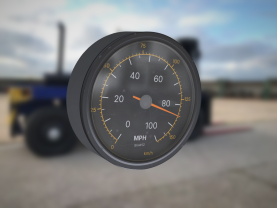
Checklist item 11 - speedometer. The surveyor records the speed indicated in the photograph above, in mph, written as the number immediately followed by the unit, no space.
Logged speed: 85mph
